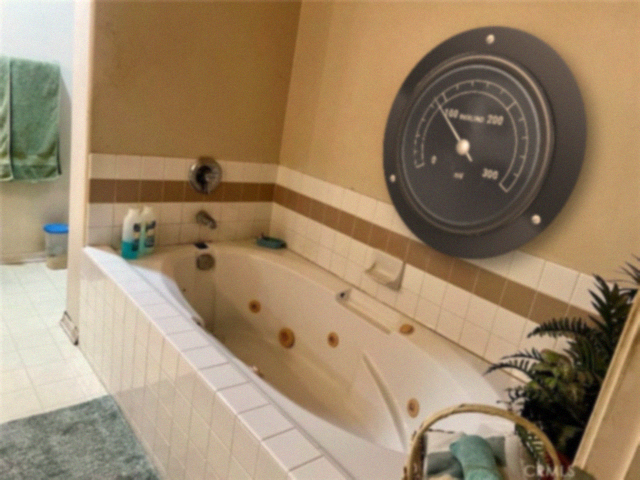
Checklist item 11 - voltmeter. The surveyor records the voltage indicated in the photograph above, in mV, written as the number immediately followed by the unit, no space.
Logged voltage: 90mV
